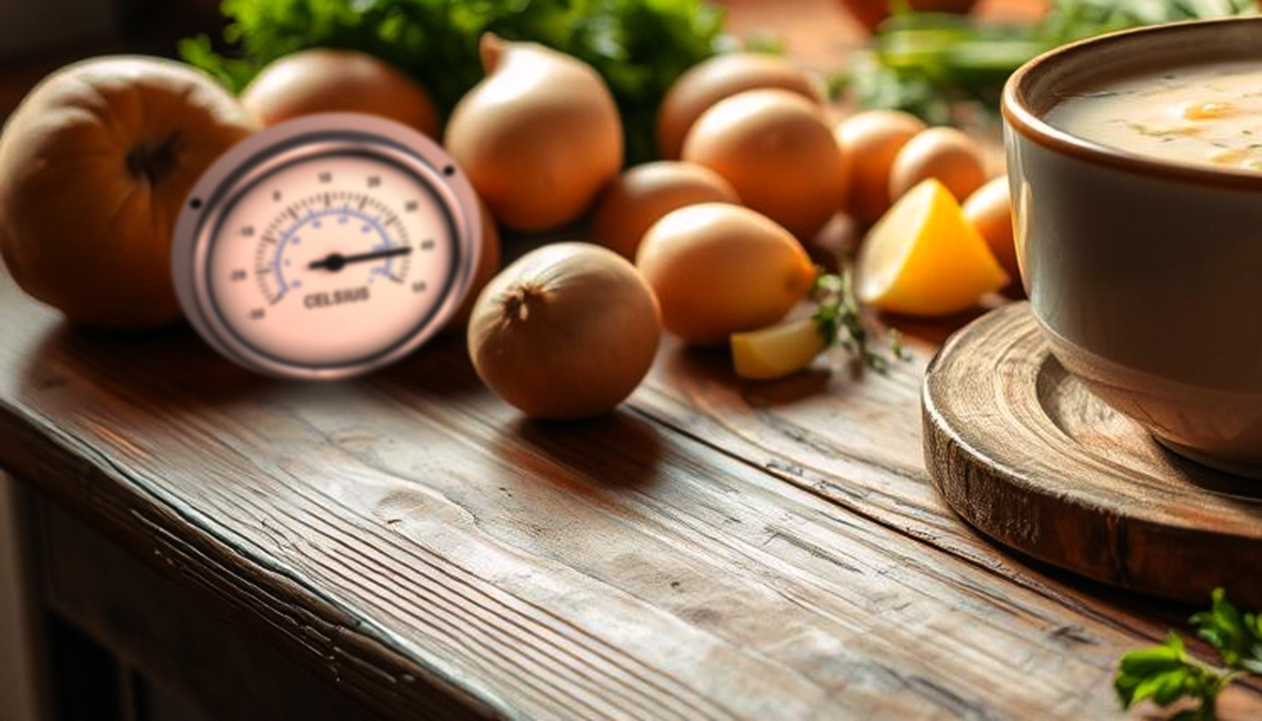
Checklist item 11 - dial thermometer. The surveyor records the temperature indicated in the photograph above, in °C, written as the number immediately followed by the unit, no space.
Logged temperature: 40°C
